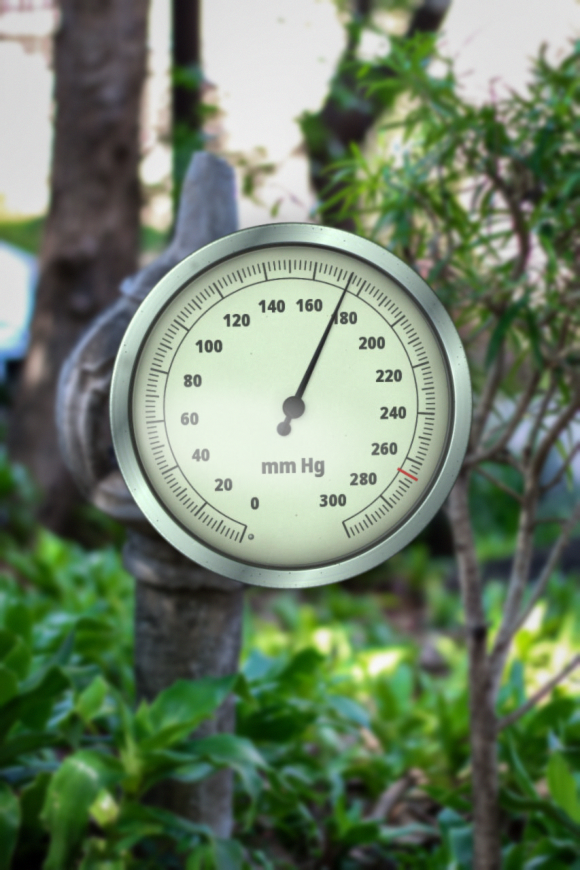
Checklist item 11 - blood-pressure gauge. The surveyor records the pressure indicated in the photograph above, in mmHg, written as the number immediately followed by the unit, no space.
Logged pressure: 174mmHg
